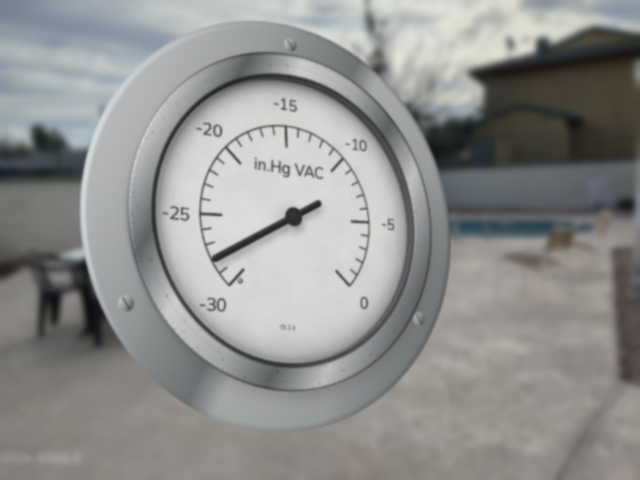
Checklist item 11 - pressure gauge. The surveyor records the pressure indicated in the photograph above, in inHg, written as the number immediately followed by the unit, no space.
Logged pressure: -28inHg
